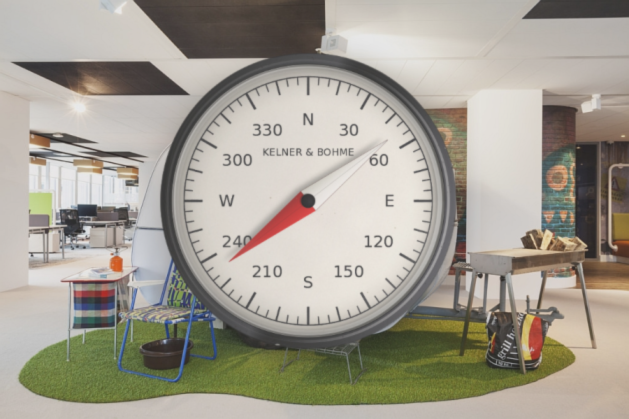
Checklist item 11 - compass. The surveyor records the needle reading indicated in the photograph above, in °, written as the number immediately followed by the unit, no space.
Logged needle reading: 232.5°
